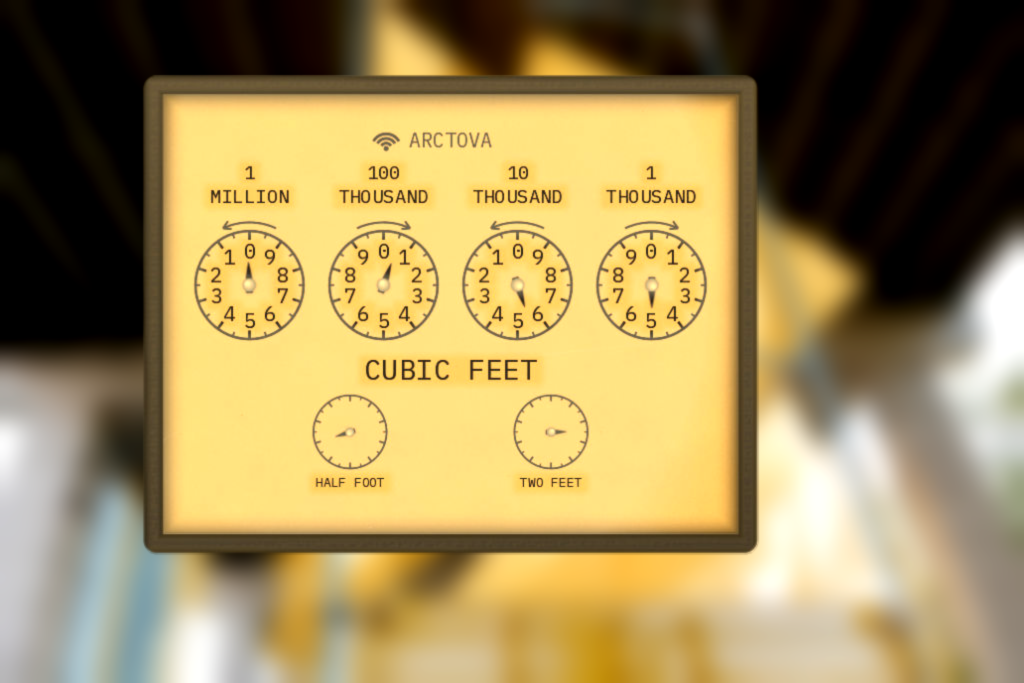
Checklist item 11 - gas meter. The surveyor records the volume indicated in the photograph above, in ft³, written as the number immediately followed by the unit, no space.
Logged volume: 5500ft³
